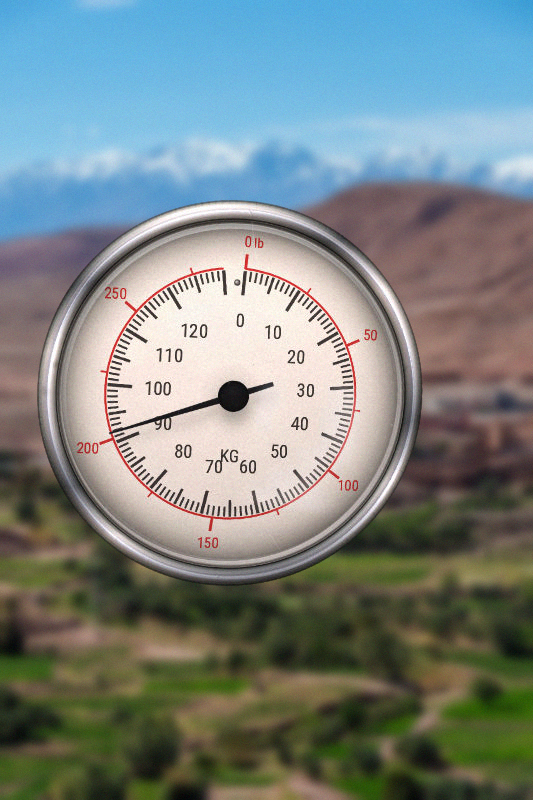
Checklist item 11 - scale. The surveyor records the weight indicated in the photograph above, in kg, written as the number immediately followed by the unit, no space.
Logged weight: 92kg
